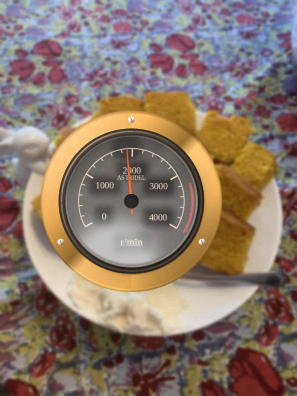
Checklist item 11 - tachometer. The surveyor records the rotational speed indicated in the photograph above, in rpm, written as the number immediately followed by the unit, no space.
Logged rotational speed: 1900rpm
